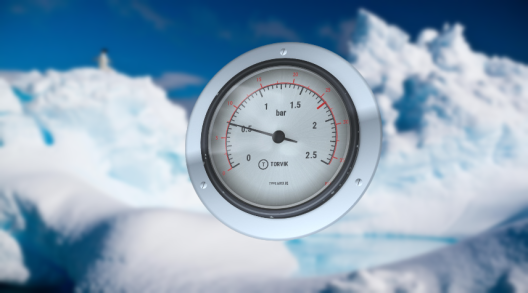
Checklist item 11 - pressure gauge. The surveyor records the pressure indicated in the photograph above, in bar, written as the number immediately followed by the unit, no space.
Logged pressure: 0.5bar
